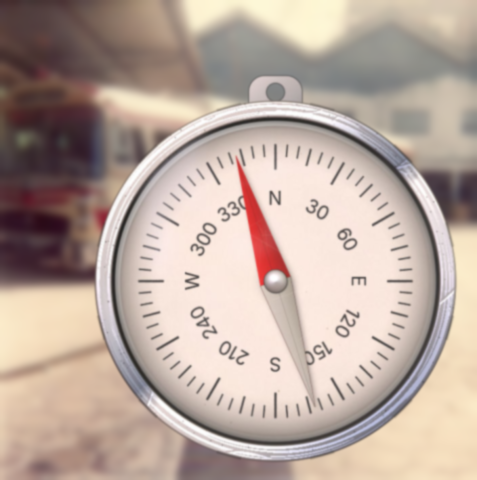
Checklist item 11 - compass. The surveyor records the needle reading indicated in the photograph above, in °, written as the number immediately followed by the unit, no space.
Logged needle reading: 342.5°
